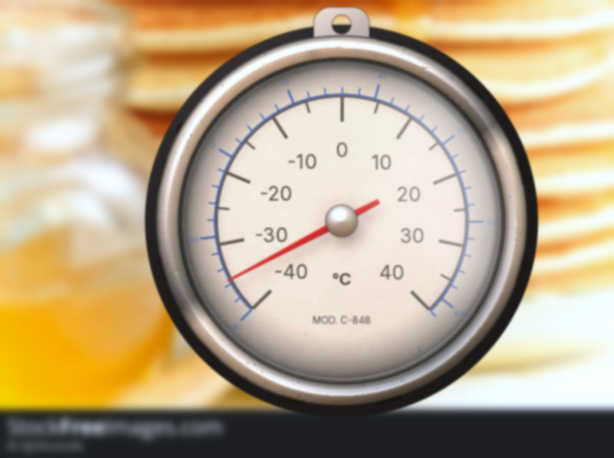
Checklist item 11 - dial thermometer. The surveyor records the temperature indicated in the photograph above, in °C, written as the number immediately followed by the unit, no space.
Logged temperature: -35°C
